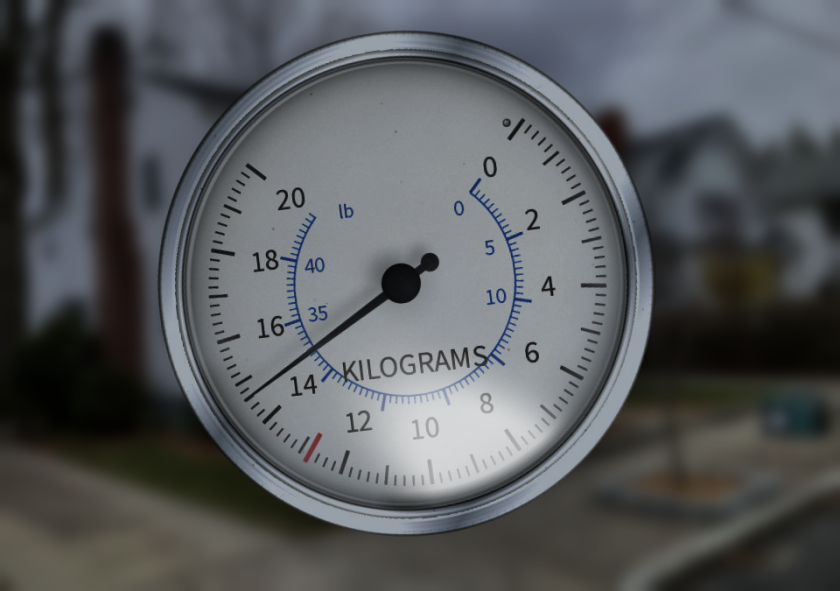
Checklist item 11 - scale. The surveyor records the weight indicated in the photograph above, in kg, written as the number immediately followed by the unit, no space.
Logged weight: 14.6kg
